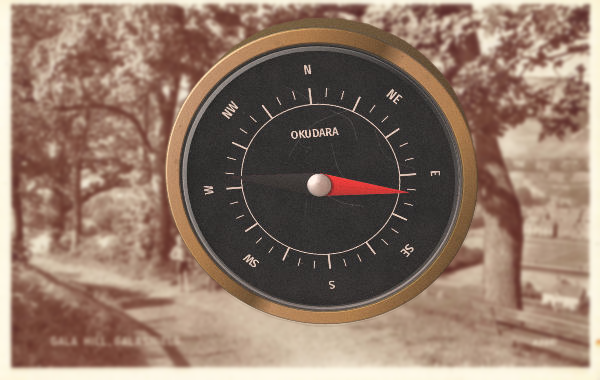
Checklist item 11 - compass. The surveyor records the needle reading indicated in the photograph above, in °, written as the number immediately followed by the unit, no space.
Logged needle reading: 100°
